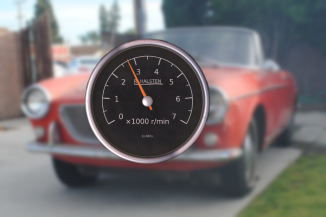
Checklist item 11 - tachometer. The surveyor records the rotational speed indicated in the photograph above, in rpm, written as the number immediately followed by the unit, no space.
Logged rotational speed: 2750rpm
